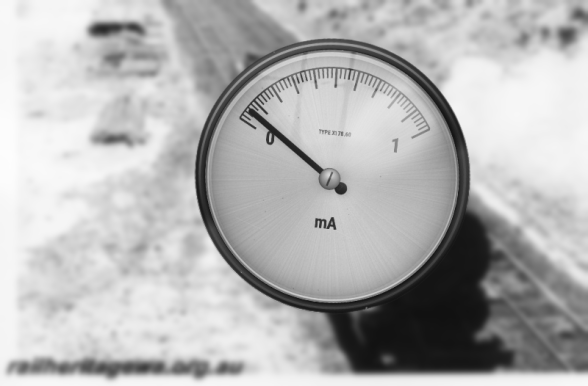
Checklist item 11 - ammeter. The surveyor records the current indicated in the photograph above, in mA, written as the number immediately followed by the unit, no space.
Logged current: 0.06mA
